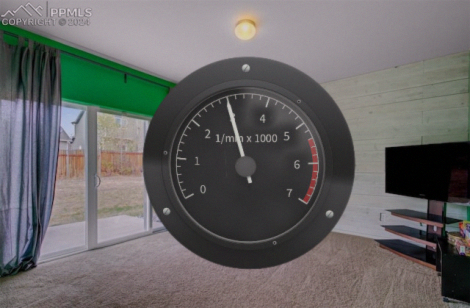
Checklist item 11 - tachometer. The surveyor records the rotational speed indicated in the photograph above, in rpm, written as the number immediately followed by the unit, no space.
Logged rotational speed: 3000rpm
